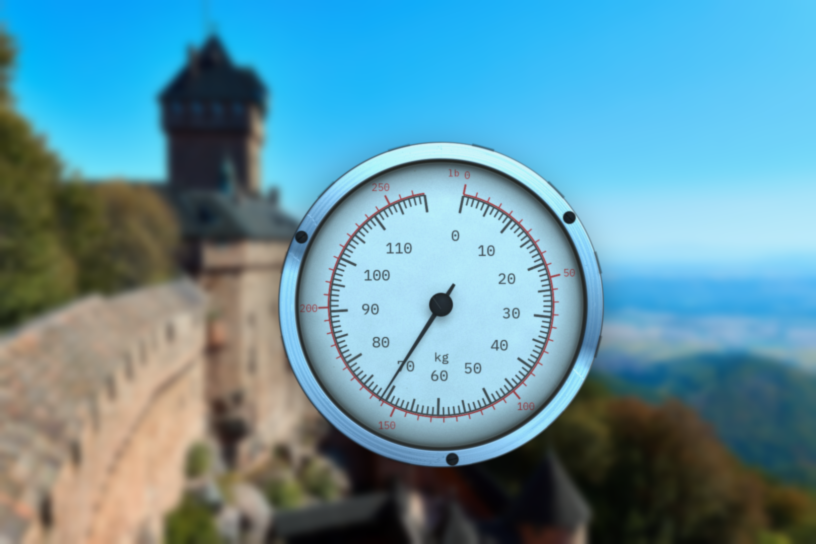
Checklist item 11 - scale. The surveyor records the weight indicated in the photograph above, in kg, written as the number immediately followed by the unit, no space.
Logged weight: 71kg
